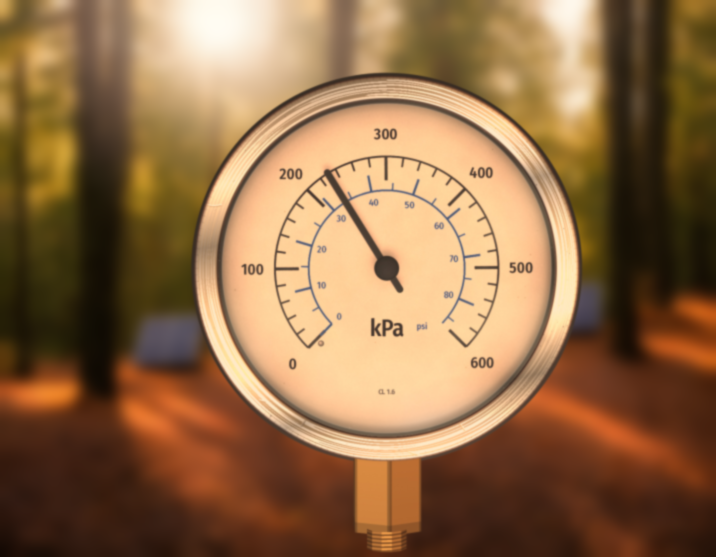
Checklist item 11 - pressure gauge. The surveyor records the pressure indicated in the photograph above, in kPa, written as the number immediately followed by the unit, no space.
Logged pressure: 230kPa
